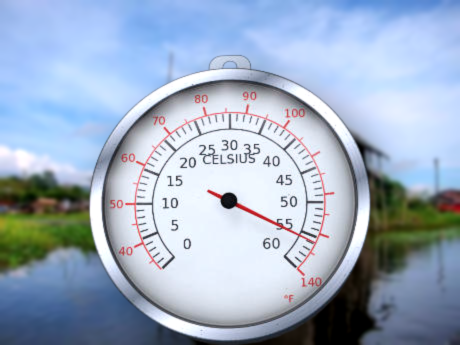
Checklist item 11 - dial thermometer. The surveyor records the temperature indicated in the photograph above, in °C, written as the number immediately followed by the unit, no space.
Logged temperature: 56°C
